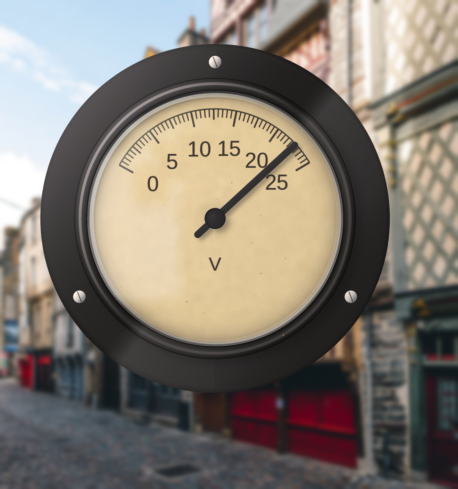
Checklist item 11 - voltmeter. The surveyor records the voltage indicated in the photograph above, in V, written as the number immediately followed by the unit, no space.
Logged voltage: 22.5V
